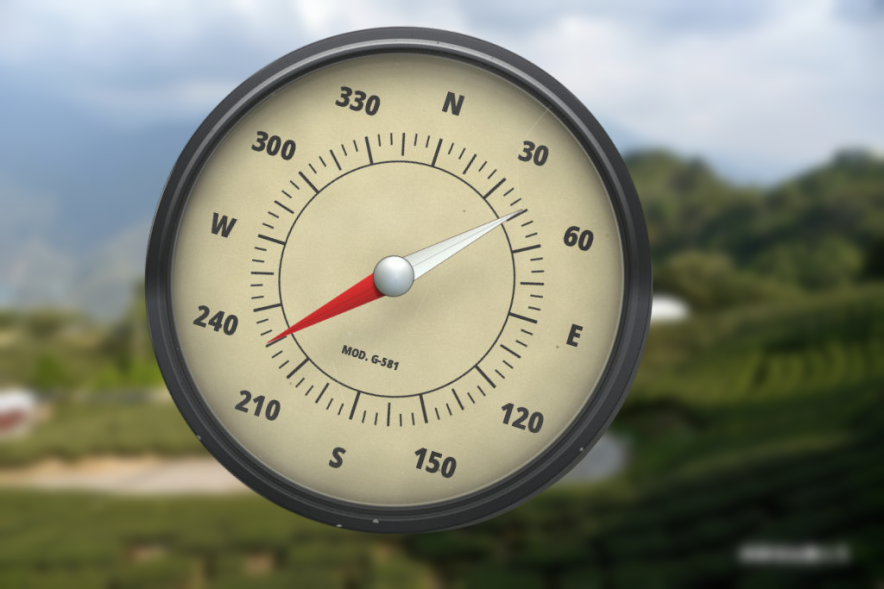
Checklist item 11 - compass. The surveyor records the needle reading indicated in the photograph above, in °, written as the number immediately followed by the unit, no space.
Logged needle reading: 225°
